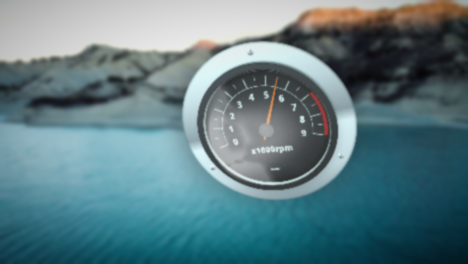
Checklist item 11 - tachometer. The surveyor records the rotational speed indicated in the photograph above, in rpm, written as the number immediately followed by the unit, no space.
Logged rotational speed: 5500rpm
